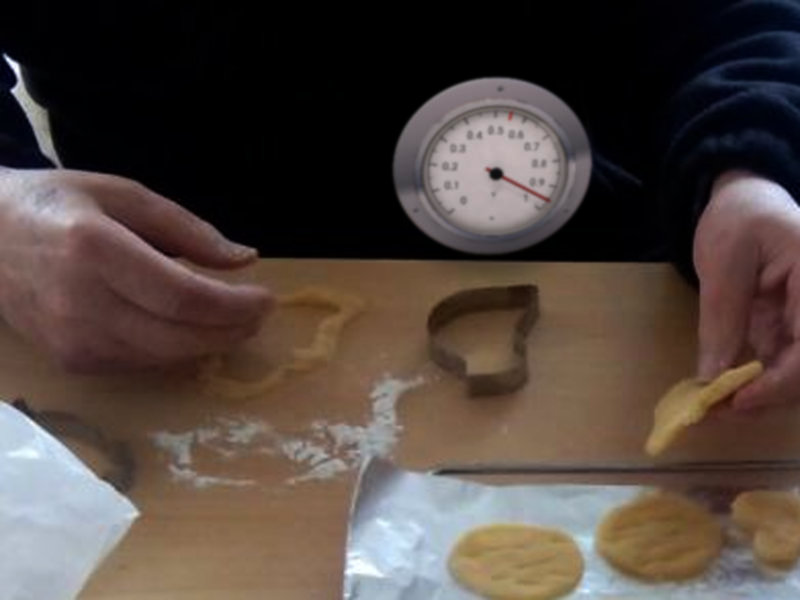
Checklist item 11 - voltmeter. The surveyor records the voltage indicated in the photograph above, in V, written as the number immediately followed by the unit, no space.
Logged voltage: 0.95V
